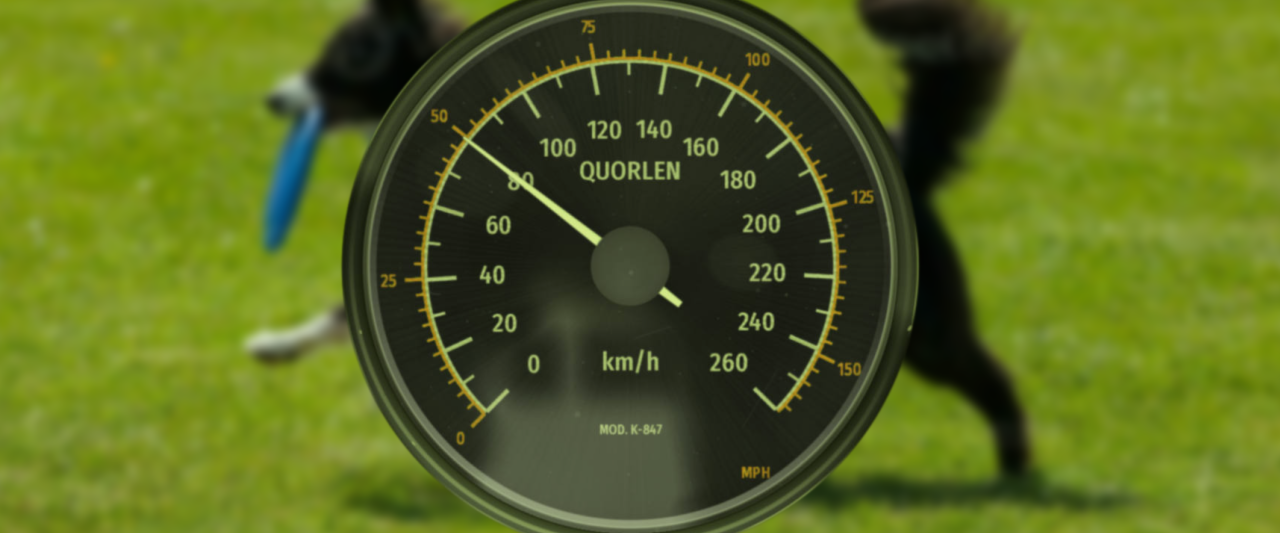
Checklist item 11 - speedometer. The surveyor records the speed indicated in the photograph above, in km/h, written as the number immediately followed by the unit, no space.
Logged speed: 80km/h
